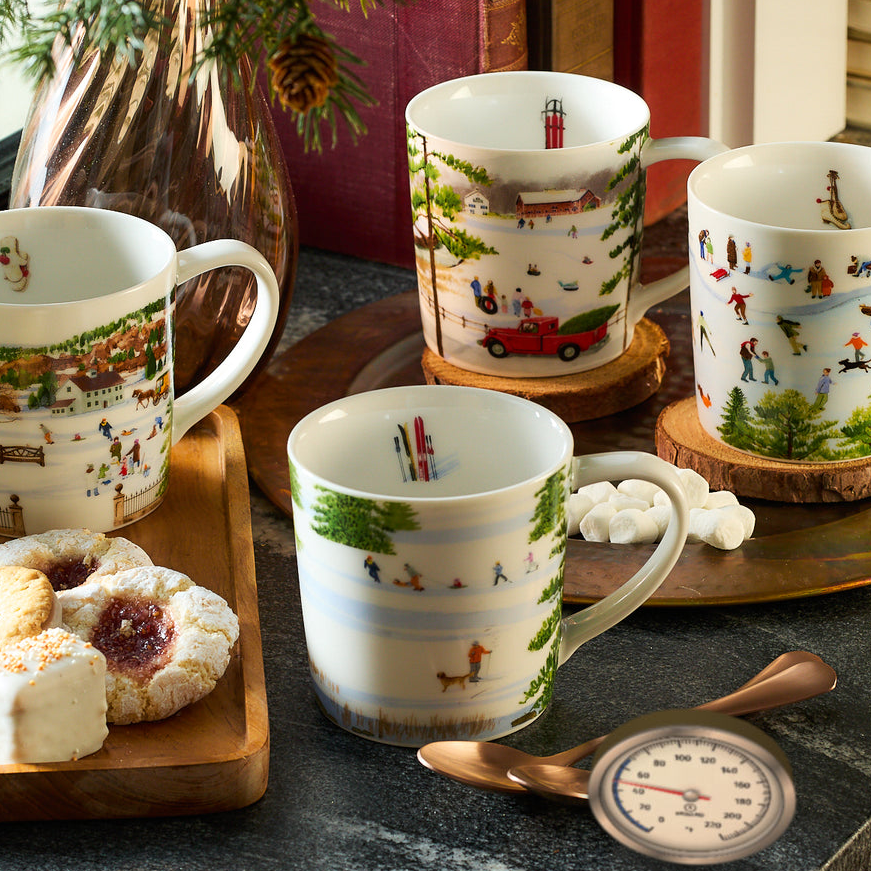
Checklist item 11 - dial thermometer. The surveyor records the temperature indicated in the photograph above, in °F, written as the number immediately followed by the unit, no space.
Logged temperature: 50°F
